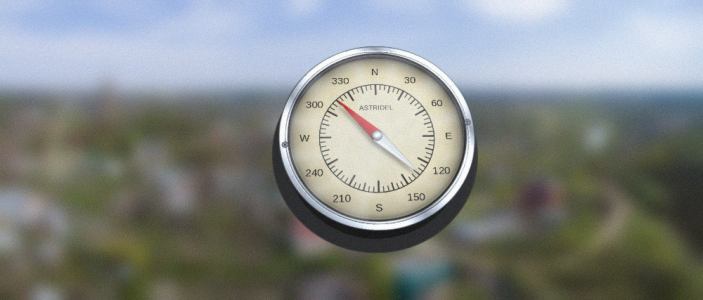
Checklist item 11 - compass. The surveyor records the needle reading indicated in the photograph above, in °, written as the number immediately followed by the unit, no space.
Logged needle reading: 315°
